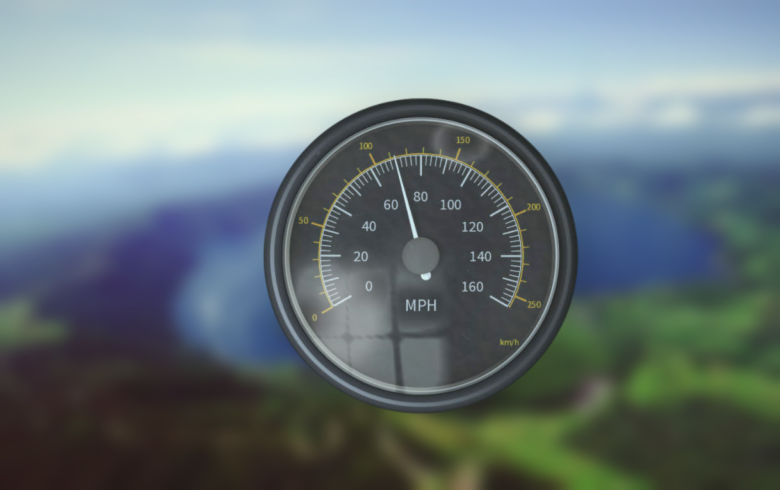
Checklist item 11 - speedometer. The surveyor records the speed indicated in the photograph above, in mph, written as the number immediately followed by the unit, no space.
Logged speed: 70mph
